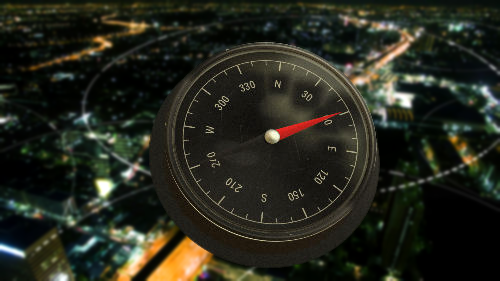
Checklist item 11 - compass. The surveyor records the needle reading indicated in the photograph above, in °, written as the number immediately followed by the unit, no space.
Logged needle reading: 60°
